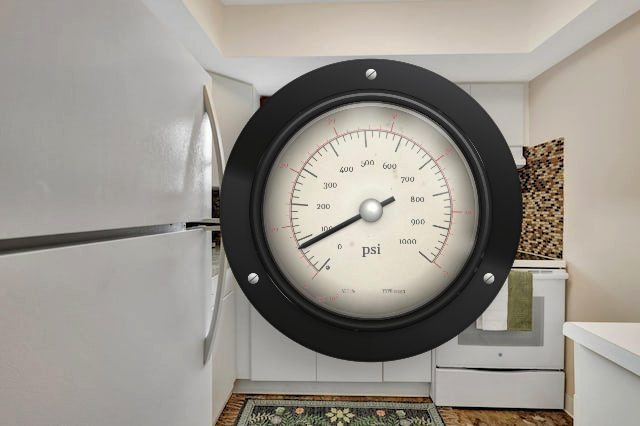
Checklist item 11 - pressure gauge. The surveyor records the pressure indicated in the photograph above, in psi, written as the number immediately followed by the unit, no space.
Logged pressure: 80psi
